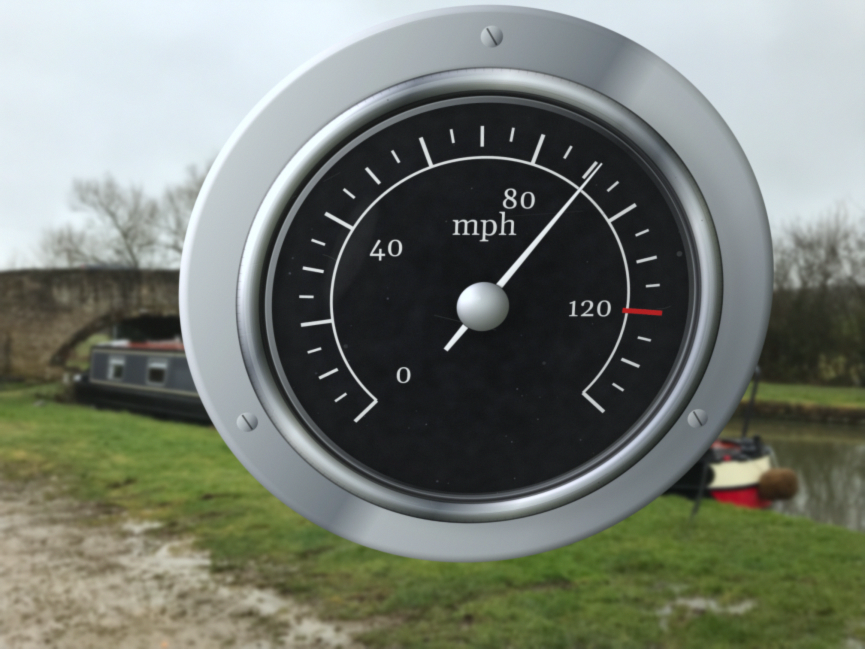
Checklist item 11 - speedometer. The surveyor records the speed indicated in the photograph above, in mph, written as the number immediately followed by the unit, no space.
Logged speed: 90mph
